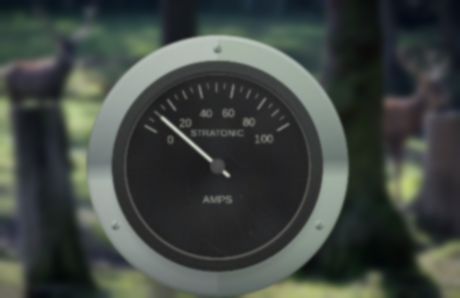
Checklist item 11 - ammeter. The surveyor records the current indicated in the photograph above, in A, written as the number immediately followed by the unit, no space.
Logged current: 10A
